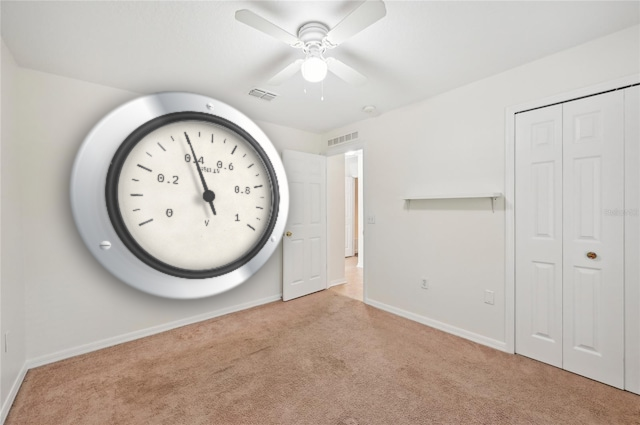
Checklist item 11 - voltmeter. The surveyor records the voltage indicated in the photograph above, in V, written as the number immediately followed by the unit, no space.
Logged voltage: 0.4V
